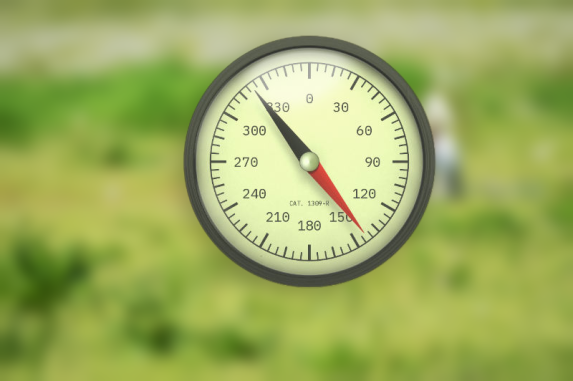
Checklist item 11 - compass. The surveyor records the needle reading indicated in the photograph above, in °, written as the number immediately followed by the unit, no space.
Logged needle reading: 142.5°
